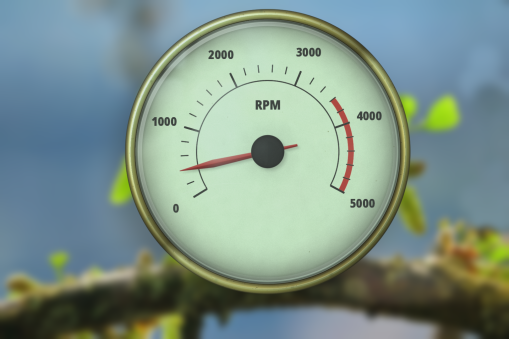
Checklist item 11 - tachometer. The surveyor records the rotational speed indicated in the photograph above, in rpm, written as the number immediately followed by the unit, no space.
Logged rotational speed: 400rpm
